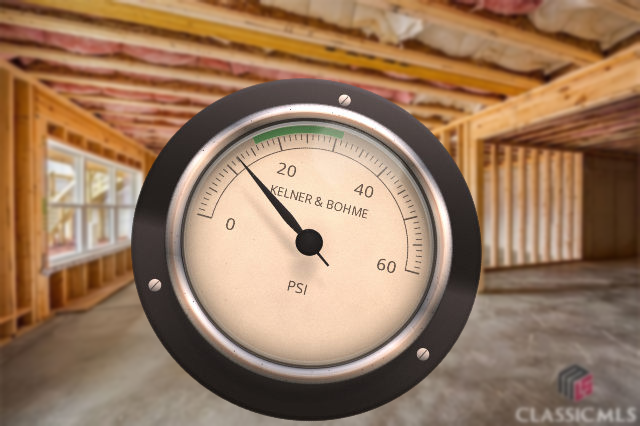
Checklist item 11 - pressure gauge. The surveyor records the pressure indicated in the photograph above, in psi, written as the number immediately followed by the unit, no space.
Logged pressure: 12psi
